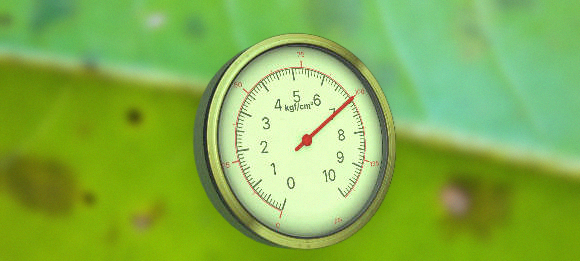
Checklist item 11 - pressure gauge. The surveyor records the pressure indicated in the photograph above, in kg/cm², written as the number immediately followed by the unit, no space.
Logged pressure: 7kg/cm²
